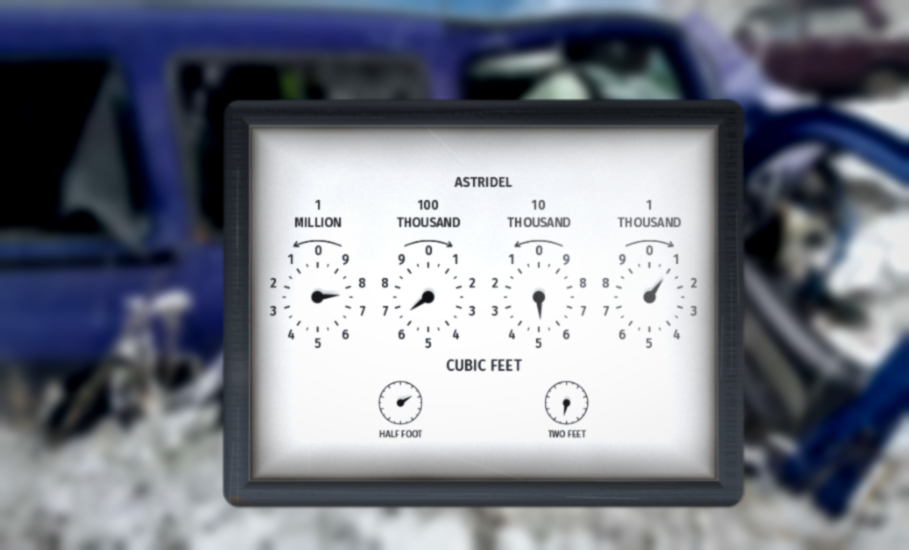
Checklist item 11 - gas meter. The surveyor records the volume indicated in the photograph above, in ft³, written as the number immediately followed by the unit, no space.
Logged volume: 765100ft³
